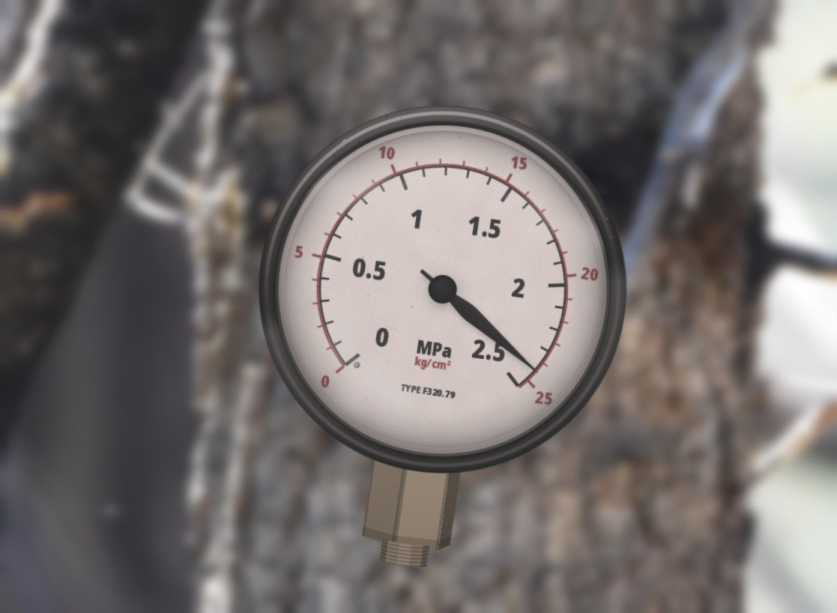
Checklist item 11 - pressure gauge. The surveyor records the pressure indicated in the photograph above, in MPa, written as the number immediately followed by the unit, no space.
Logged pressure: 2.4MPa
